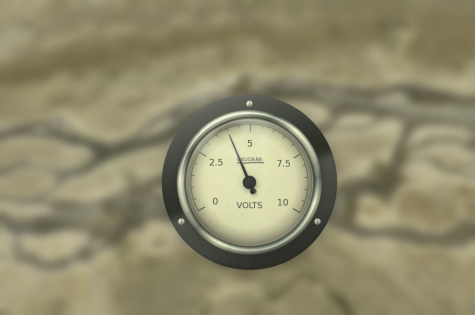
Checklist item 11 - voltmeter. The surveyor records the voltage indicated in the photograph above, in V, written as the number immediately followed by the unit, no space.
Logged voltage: 4V
